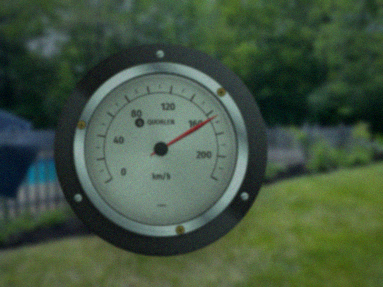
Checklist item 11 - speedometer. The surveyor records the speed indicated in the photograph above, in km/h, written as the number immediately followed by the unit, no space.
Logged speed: 165km/h
